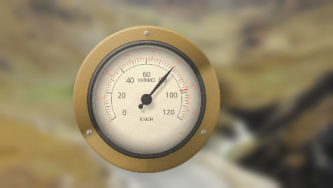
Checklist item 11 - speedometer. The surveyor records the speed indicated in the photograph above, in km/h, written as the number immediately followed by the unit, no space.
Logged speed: 80km/h
